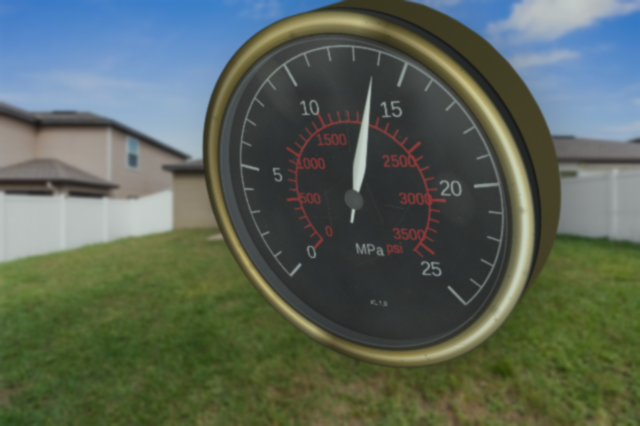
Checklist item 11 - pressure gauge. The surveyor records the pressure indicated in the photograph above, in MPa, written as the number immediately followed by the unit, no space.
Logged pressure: 14MPa
